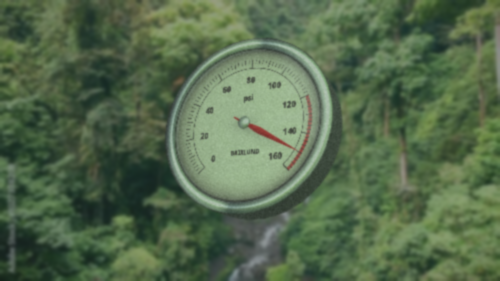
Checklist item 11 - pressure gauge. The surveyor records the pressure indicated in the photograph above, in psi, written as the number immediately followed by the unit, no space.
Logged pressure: 150psi
